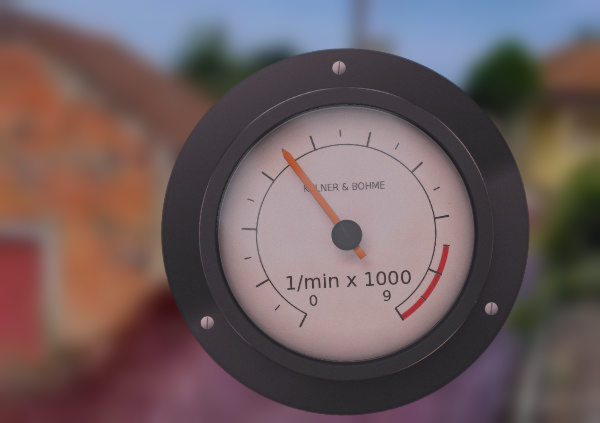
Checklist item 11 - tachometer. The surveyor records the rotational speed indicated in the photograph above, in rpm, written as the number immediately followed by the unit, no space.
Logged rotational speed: 3500rpm
